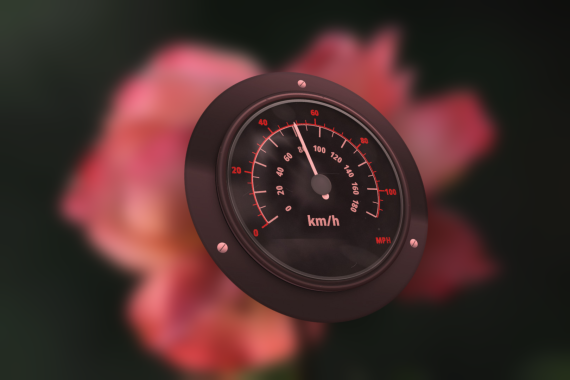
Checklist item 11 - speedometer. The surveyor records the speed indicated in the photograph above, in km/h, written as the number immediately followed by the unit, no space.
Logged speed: 80km/h
